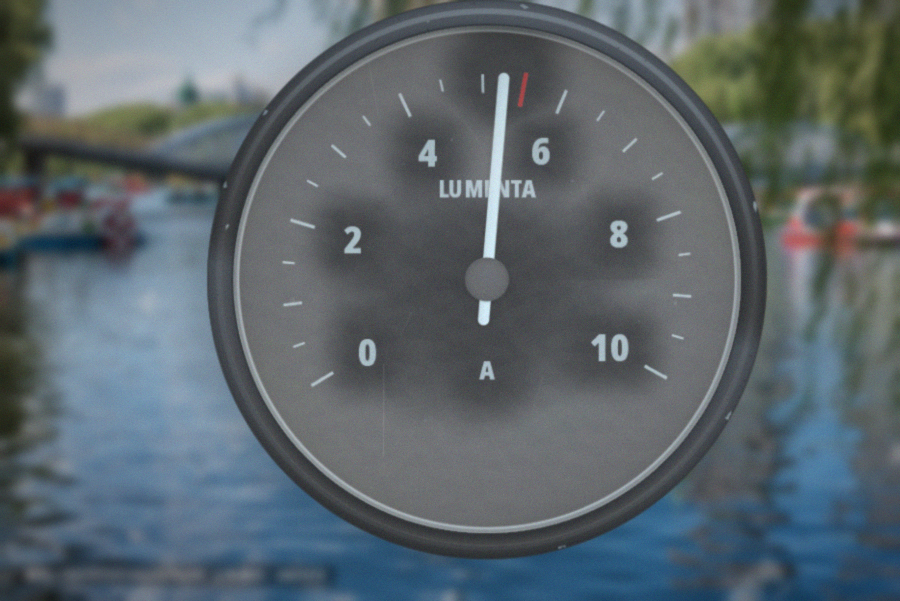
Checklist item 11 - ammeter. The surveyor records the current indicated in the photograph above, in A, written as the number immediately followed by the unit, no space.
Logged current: 5.25A
